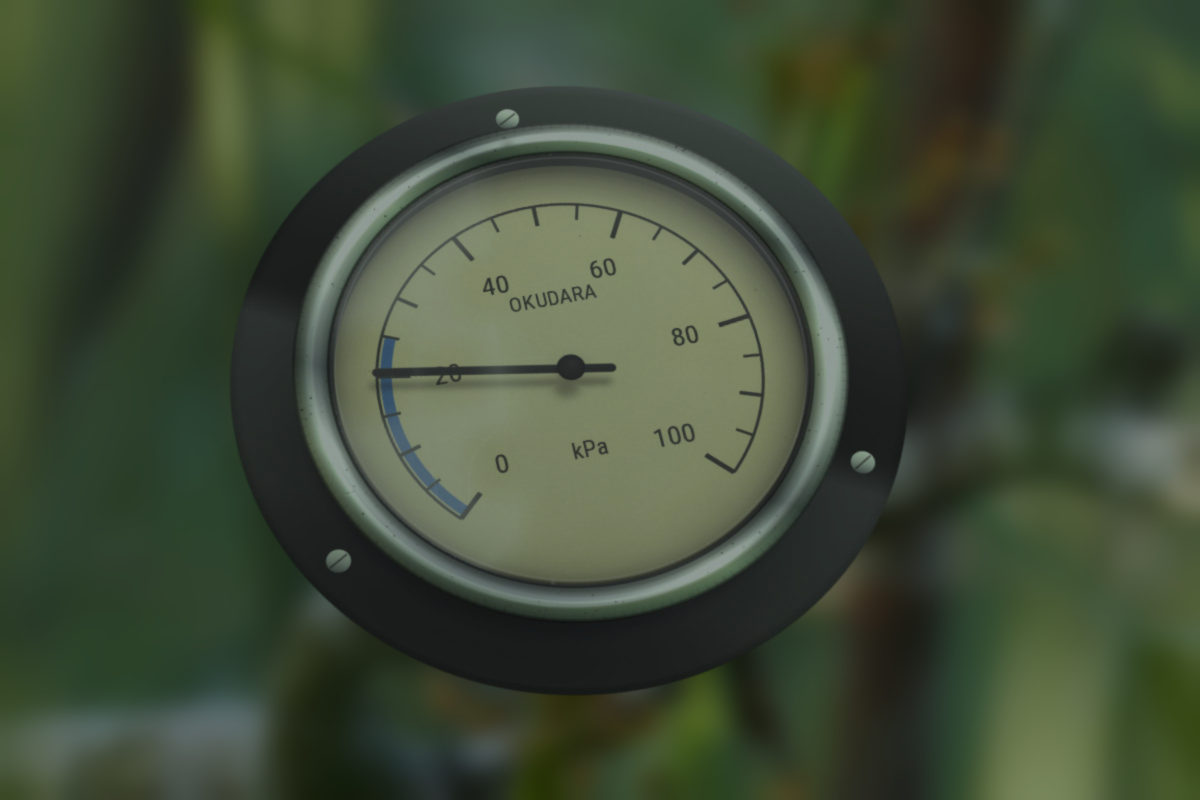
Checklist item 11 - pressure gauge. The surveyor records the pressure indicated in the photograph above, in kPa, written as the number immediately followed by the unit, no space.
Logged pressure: 20kPa
